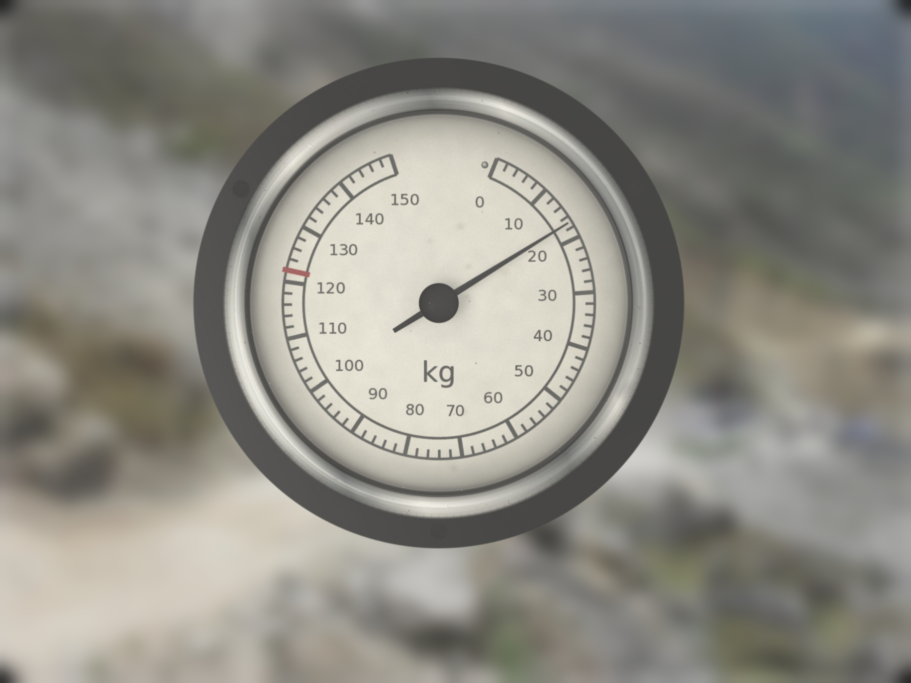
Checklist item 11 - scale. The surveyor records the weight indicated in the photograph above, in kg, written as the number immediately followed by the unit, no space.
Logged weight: 17kg
